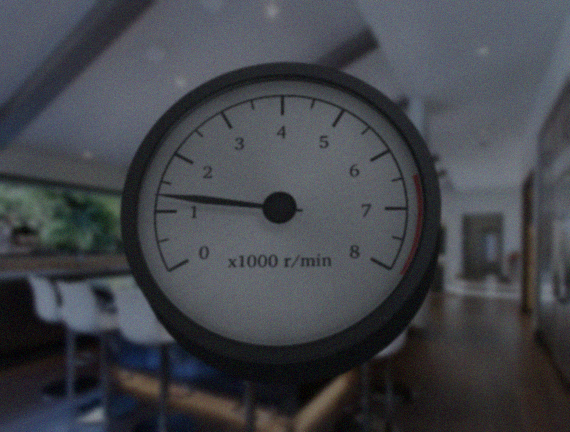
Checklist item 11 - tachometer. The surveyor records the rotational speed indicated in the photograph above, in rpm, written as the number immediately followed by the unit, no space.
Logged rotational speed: 1250rpm
